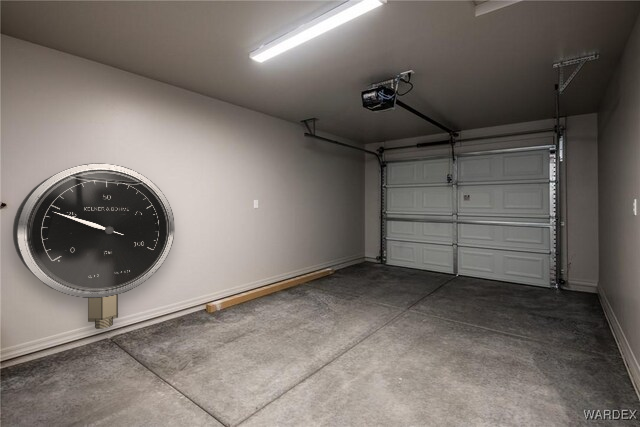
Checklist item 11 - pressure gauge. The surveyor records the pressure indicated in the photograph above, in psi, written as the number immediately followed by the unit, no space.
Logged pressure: 22.5psi
